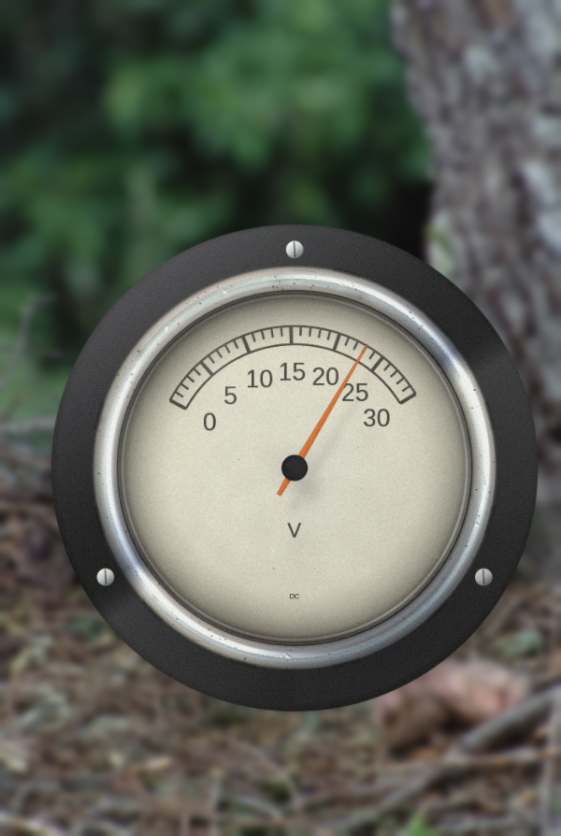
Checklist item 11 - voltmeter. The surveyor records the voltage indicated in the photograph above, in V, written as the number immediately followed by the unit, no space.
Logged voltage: 23V
